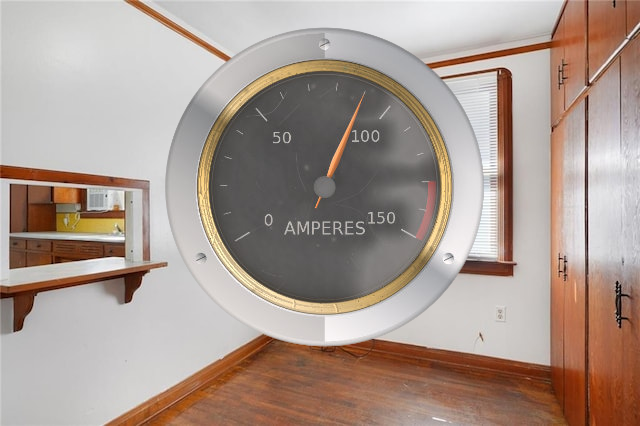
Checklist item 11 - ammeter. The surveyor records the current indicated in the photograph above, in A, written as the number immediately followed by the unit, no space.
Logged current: 90A
